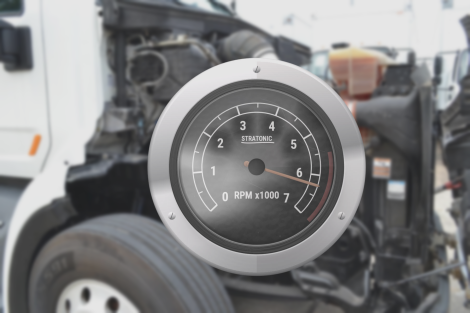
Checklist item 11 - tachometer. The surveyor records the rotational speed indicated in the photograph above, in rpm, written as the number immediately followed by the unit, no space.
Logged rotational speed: 6250rpm
